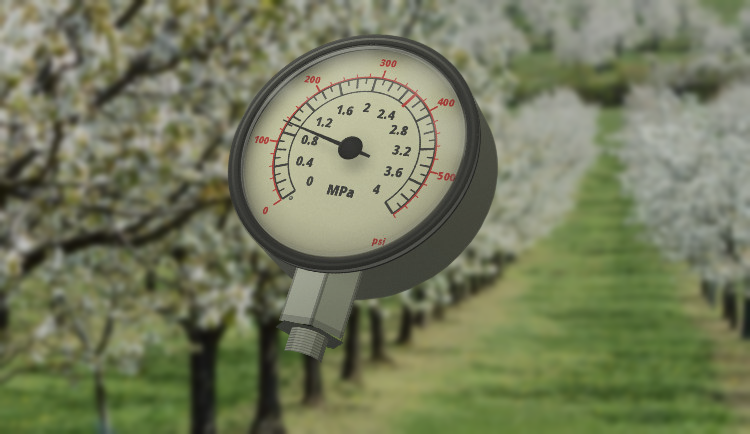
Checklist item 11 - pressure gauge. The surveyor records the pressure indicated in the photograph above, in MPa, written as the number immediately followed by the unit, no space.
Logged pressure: 0.9MPa
